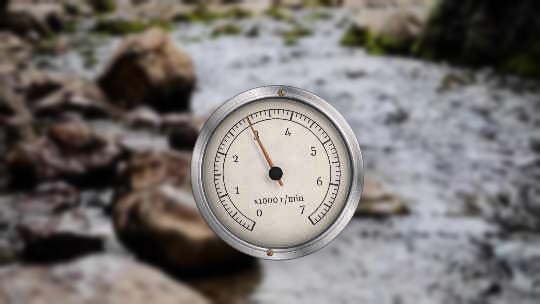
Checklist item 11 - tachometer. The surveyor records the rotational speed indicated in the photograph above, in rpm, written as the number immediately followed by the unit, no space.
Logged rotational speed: 3000rpm
